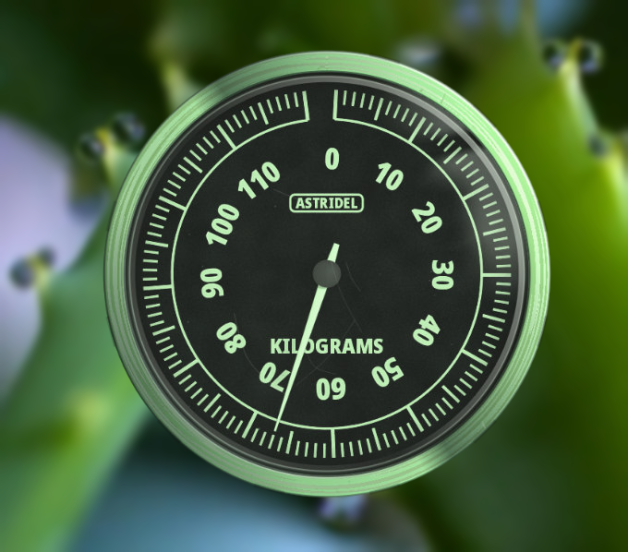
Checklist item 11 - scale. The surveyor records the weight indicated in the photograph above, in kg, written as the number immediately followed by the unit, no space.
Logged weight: 67kg
